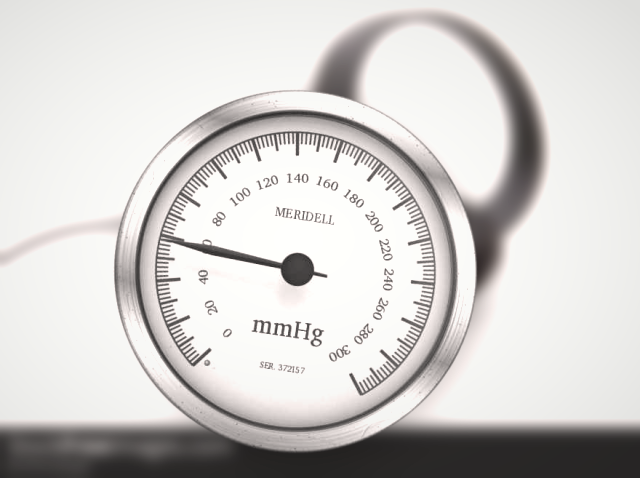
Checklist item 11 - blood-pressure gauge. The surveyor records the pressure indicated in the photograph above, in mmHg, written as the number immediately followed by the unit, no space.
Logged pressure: 58mmHg
